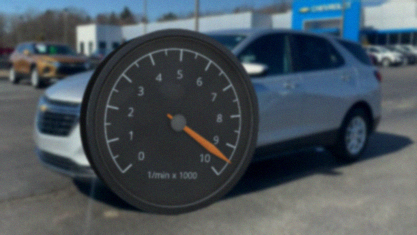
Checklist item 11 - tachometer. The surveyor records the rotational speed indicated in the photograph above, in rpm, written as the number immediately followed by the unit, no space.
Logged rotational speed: 9500rpm
